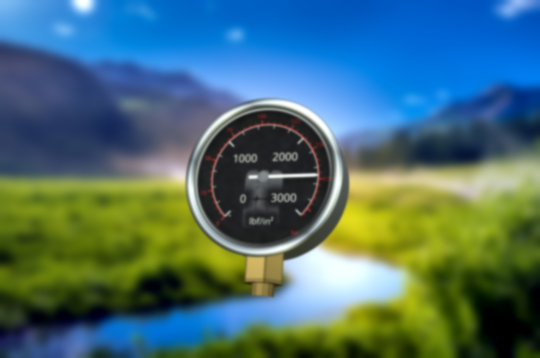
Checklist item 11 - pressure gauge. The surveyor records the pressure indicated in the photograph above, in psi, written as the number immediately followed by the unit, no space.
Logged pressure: 2500psi
